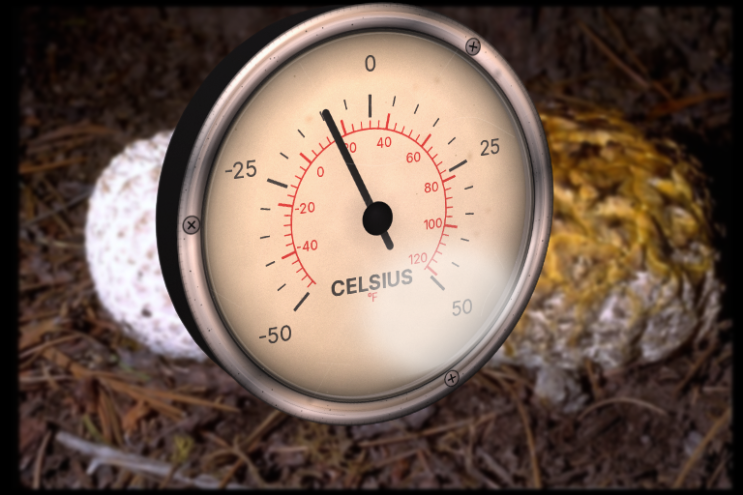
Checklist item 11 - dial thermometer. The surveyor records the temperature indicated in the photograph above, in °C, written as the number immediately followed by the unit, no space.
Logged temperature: -10°C
